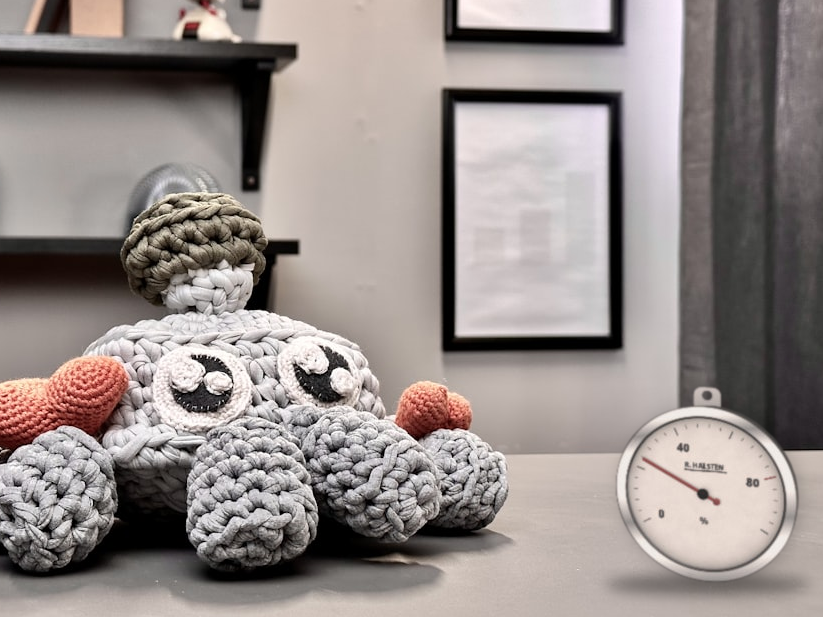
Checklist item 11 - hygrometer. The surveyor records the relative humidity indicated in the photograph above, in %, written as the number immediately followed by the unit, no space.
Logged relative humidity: 24%
